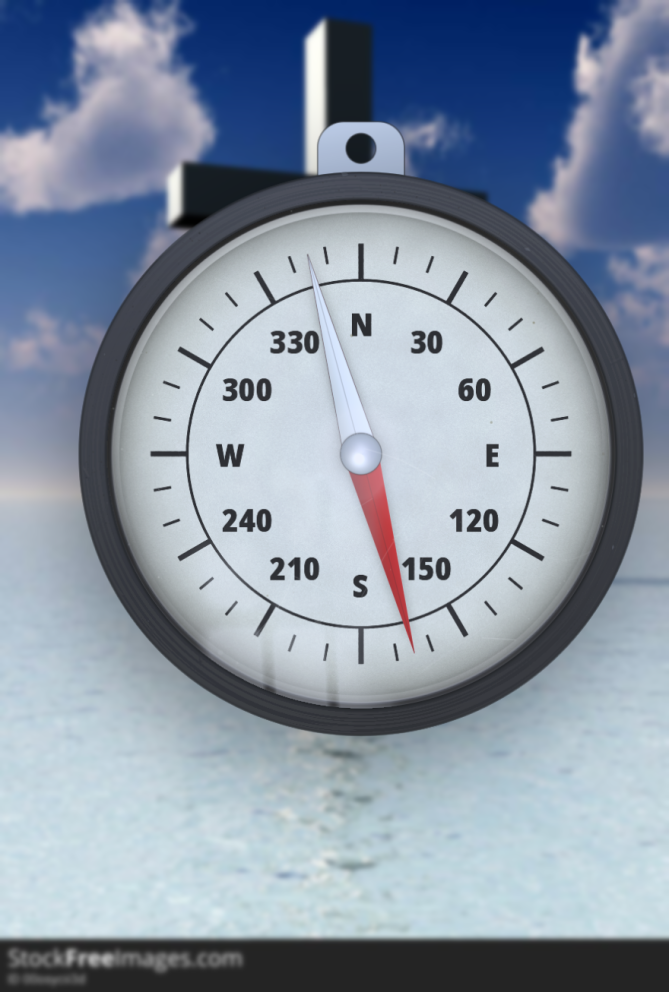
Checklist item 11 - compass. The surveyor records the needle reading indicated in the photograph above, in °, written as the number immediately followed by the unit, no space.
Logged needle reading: 165°
